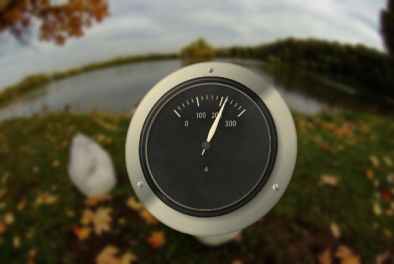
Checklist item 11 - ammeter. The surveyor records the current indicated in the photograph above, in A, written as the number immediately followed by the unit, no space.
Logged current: 220A
